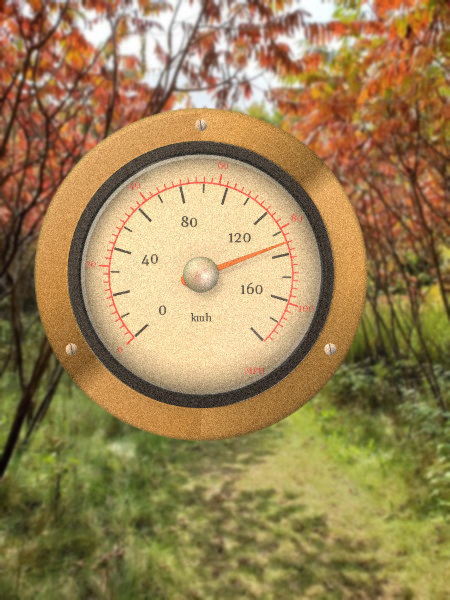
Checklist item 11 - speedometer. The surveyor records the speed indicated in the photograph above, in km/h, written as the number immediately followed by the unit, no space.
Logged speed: 135km/h
